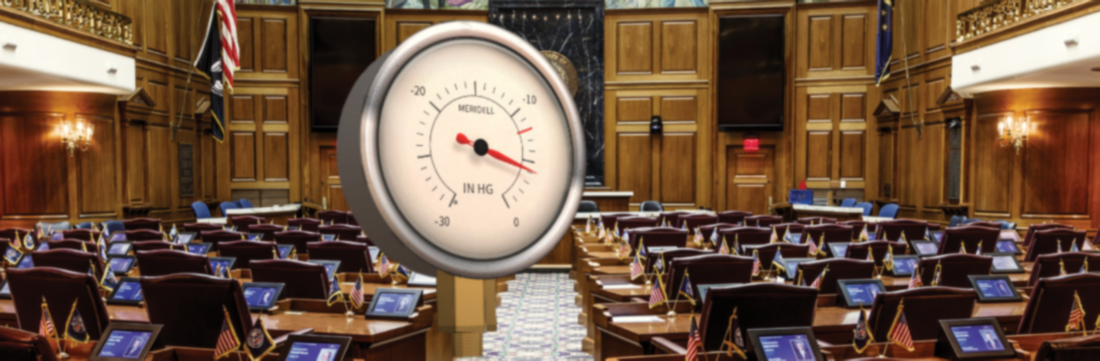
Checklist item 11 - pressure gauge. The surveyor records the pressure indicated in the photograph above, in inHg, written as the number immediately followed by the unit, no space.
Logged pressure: -4inHg
